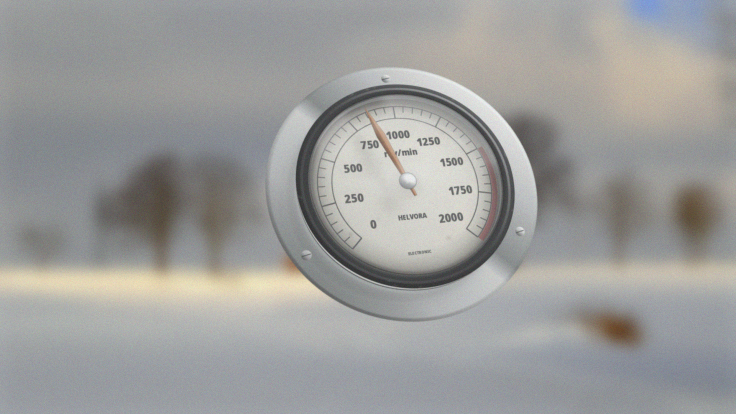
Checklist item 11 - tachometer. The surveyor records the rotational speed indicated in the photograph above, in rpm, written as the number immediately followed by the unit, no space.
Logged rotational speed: 850rpm
